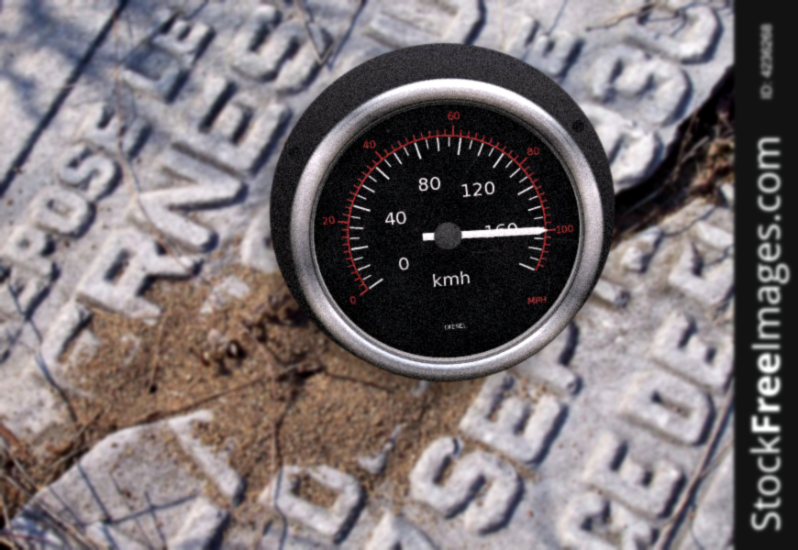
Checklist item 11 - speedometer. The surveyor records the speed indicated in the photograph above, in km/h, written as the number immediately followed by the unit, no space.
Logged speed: 160km/h
